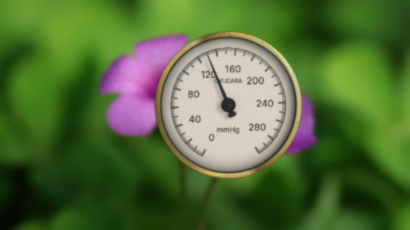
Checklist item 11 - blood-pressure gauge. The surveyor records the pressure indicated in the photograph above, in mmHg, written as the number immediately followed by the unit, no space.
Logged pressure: 130mmHg
